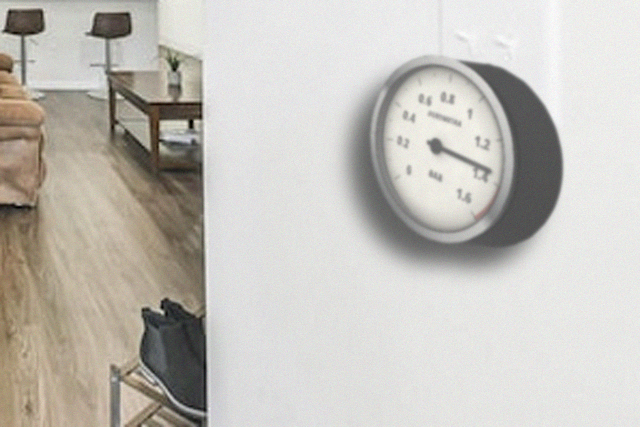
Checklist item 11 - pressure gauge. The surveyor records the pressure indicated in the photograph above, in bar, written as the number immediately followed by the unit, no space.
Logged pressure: 1.35bar
